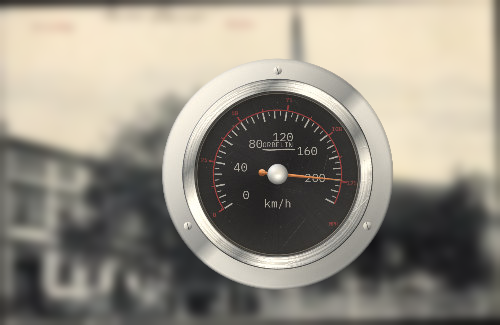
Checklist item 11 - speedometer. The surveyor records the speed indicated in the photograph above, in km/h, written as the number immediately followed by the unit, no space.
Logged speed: 200km/h
